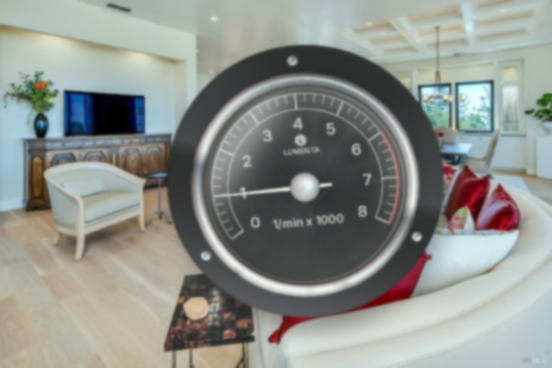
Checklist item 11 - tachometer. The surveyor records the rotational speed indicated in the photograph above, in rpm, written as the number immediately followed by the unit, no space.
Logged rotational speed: 1000rpm
